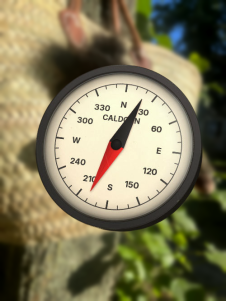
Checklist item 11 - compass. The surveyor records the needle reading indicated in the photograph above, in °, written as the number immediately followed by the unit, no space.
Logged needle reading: 200°
